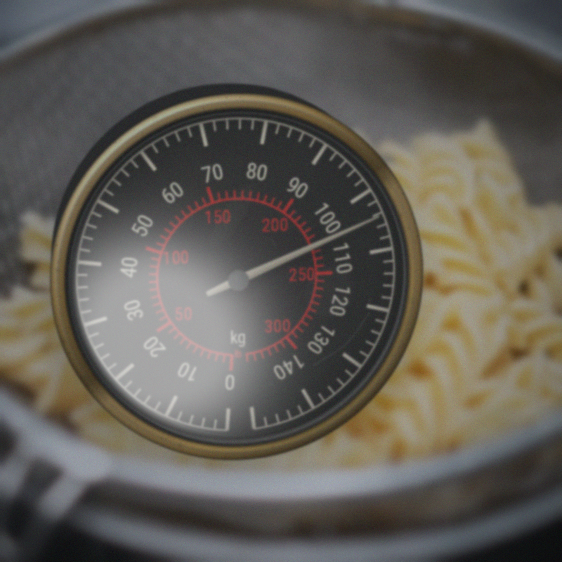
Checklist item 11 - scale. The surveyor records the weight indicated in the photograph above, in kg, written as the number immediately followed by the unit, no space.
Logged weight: 104kg
